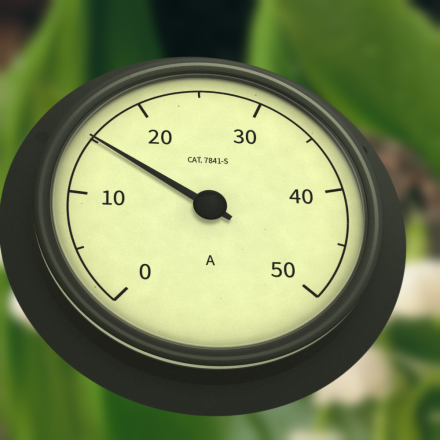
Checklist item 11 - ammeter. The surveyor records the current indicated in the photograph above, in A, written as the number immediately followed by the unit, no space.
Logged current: 15A
